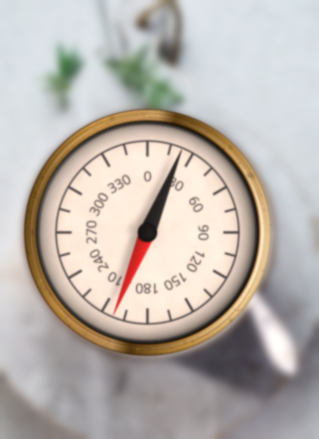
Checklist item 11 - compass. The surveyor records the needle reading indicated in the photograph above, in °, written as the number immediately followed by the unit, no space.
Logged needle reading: 202.5°
